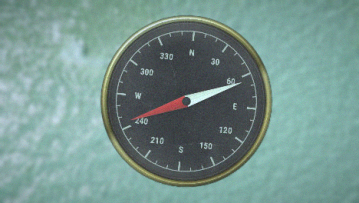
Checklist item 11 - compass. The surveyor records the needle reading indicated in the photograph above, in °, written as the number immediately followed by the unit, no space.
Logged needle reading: 245°
